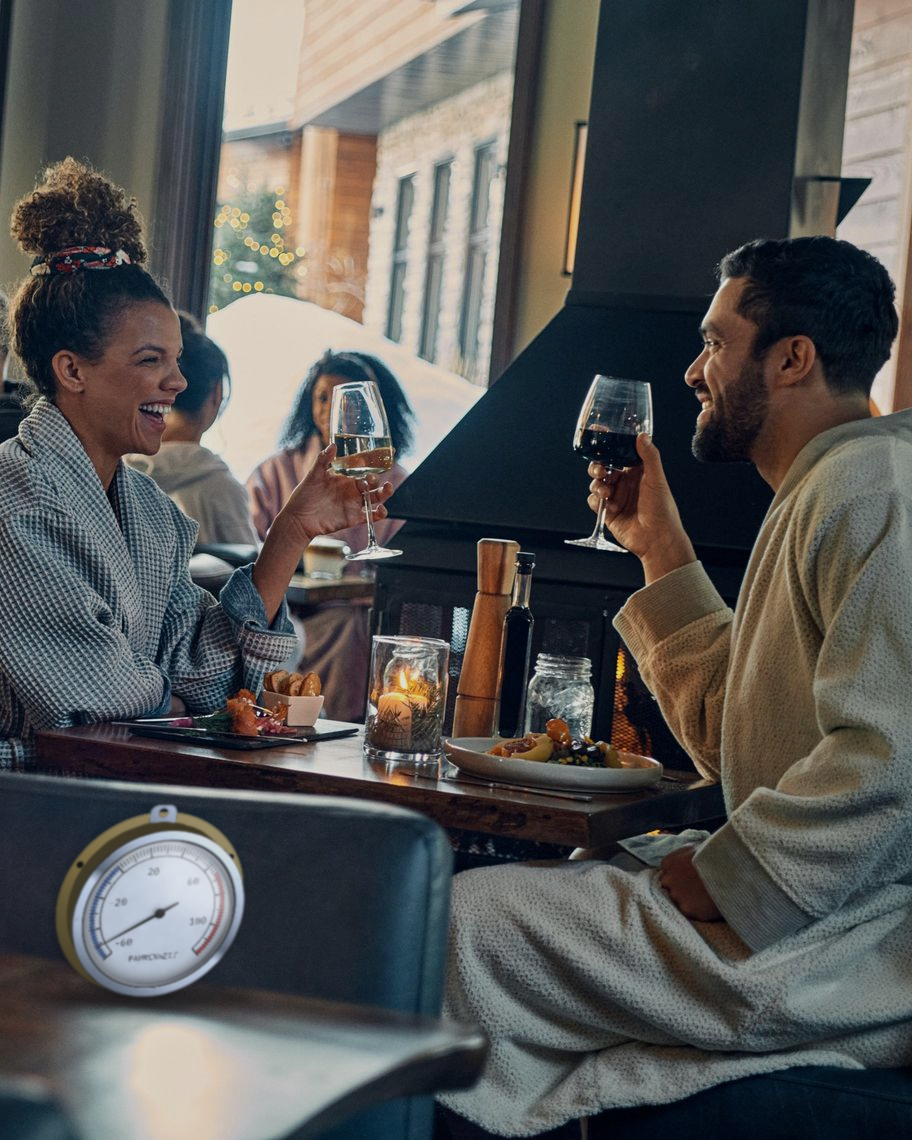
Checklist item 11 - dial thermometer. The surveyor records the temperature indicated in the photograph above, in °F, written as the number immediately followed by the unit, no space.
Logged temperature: -50°F
